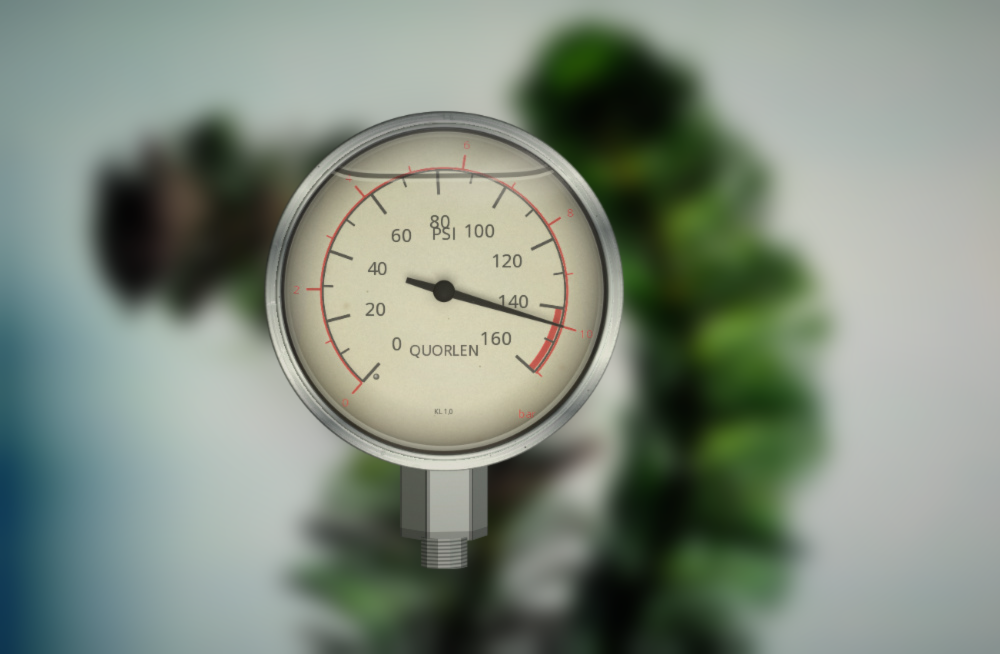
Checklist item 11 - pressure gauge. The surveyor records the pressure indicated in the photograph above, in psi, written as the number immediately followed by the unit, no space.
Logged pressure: 145psi
